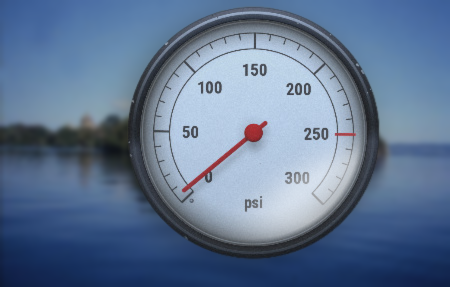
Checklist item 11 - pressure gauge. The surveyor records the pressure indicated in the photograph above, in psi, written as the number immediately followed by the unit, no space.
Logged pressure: 5psi
